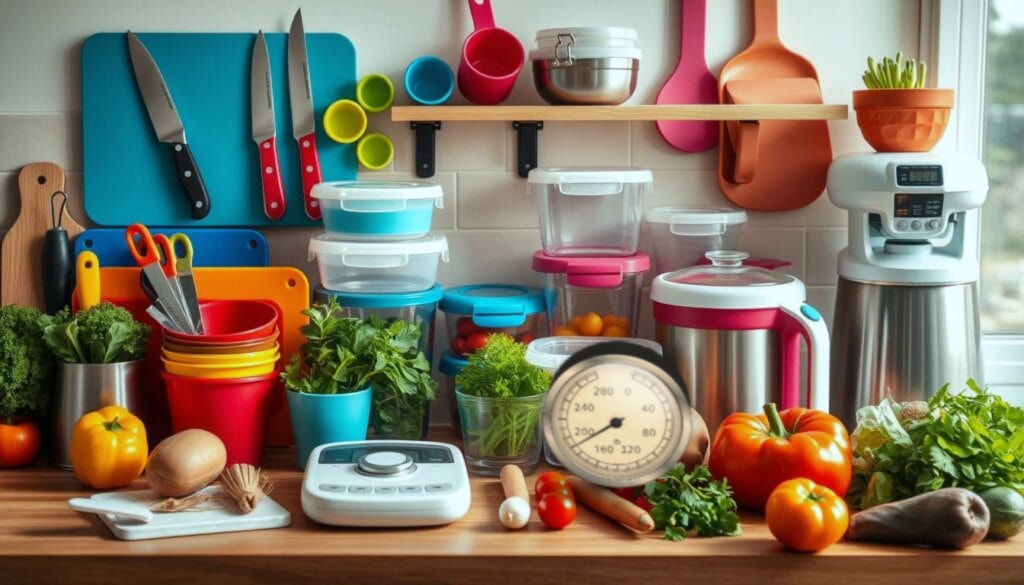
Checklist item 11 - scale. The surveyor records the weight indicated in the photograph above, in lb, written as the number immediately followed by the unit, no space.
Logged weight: 190lb
